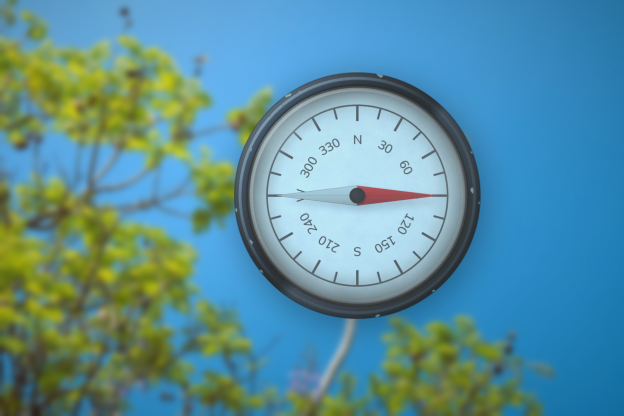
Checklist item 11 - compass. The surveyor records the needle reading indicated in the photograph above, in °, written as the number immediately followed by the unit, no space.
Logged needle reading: 90°
